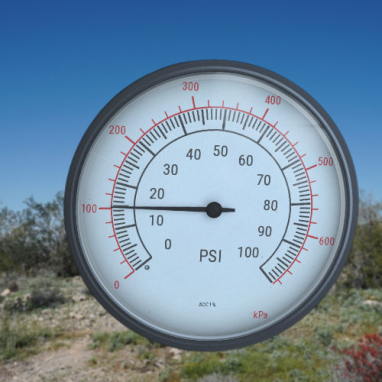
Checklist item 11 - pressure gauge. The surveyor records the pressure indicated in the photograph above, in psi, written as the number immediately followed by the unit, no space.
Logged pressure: 15psi
